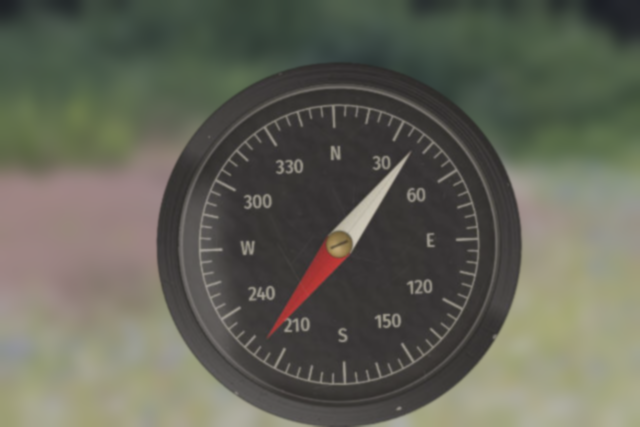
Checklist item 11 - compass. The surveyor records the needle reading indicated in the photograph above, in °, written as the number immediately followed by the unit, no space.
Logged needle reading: 220°
